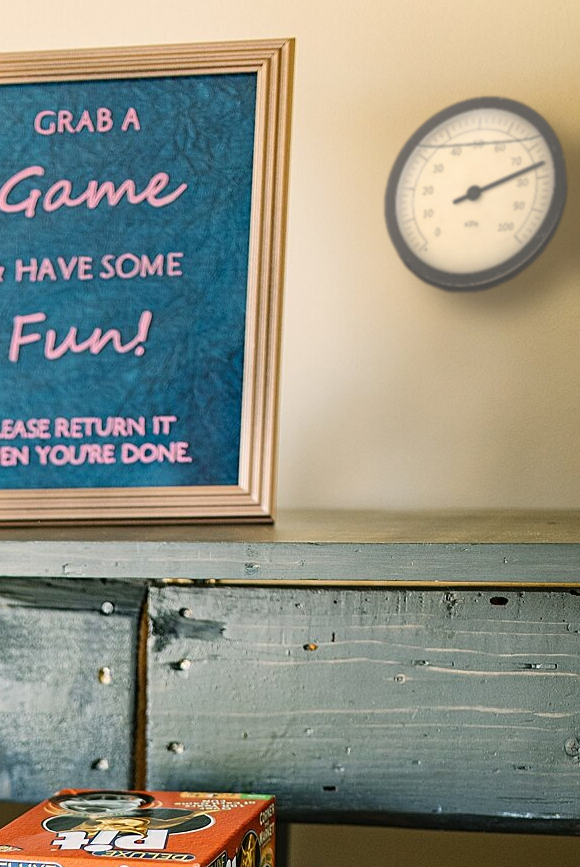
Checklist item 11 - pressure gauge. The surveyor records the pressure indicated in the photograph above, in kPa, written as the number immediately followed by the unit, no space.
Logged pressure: 76kPa
